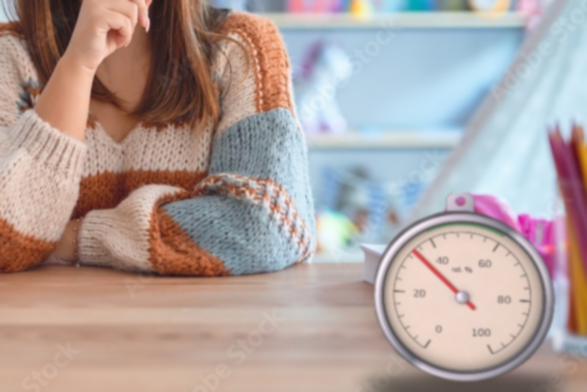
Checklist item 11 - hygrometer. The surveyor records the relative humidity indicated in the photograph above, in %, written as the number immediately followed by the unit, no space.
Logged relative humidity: 34%
